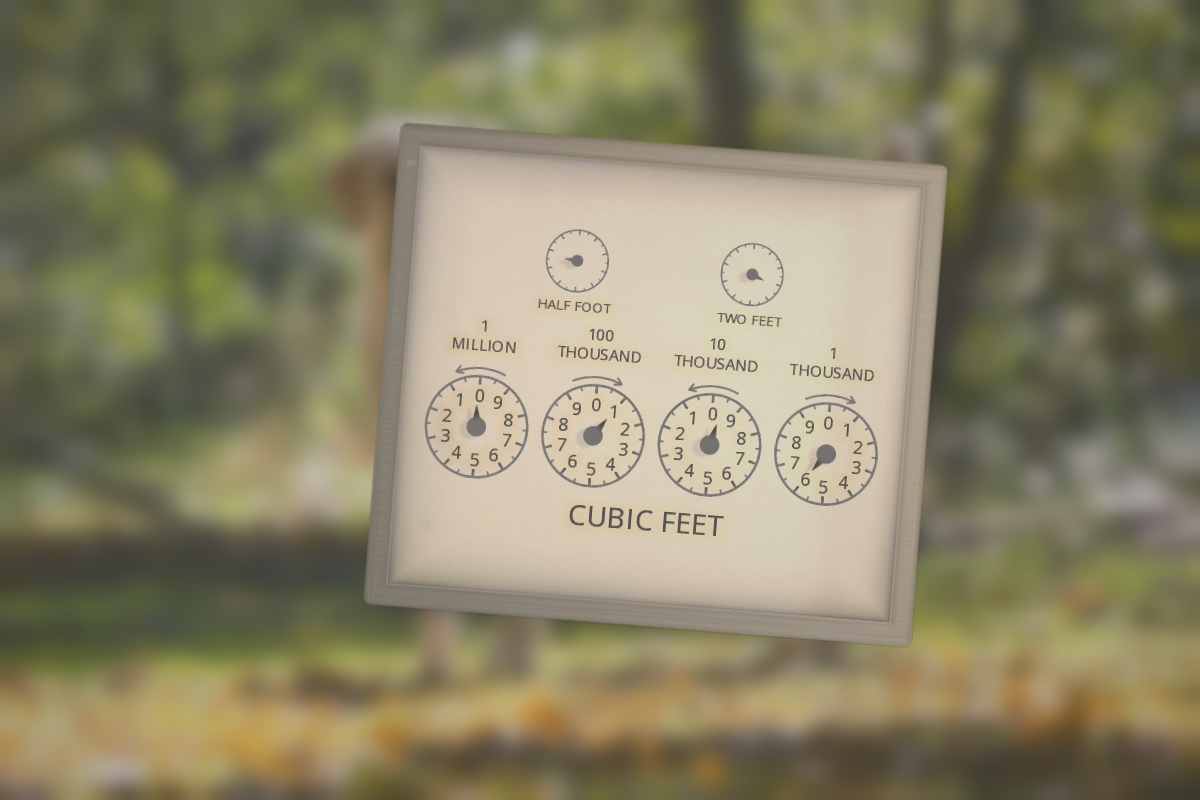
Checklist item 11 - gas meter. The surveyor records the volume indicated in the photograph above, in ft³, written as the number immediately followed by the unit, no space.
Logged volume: 9600ft³
